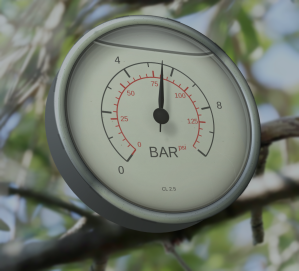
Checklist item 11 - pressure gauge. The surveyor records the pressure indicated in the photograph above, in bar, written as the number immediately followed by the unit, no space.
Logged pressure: 5.5bar
